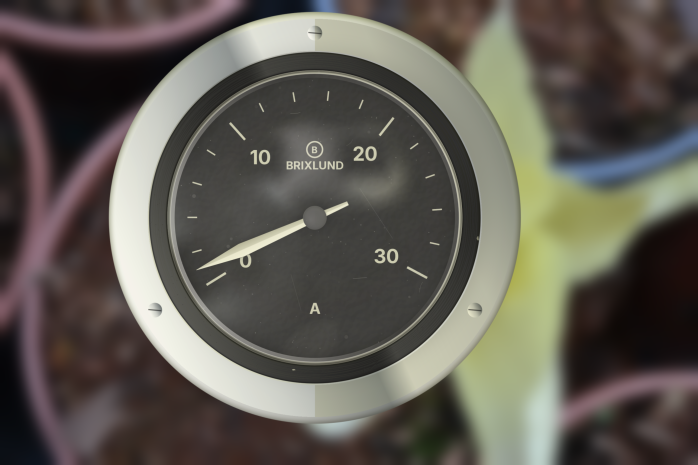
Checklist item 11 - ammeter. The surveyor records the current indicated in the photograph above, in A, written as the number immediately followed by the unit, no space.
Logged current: 1A
